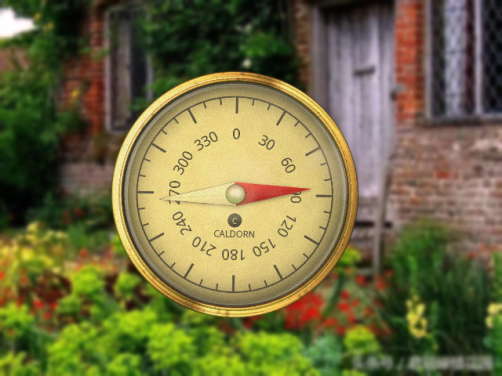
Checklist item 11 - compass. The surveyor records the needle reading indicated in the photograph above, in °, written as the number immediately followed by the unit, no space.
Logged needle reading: 85°
